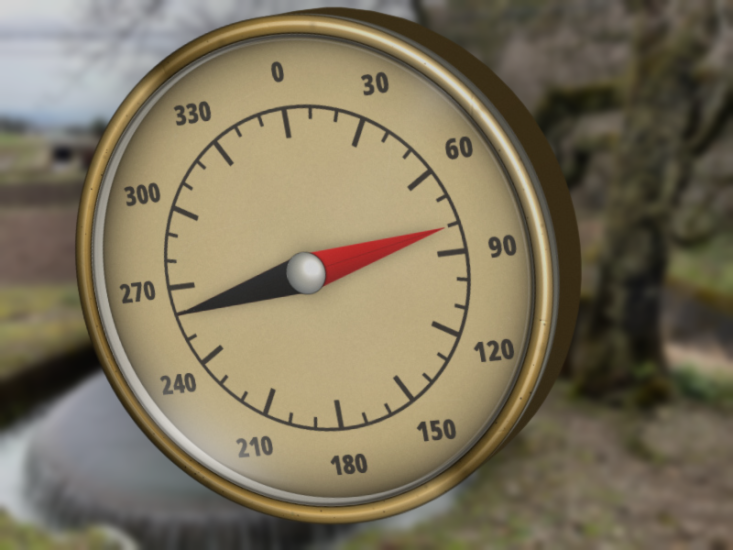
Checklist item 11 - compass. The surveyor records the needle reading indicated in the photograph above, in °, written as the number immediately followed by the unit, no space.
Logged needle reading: 80°
